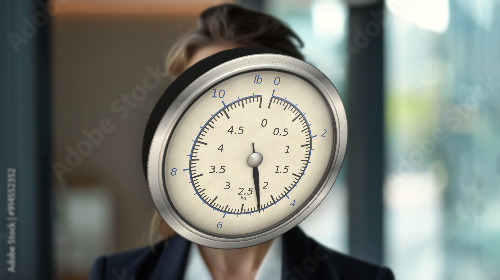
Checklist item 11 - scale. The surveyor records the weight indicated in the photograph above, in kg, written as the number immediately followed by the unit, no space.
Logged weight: 2.25kg
